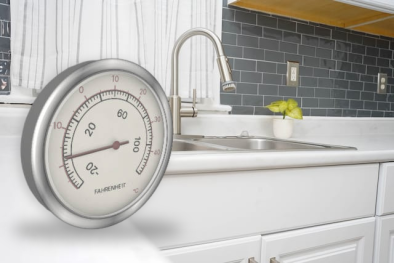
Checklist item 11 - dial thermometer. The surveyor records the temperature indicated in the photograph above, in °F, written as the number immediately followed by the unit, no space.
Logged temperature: 0°F
